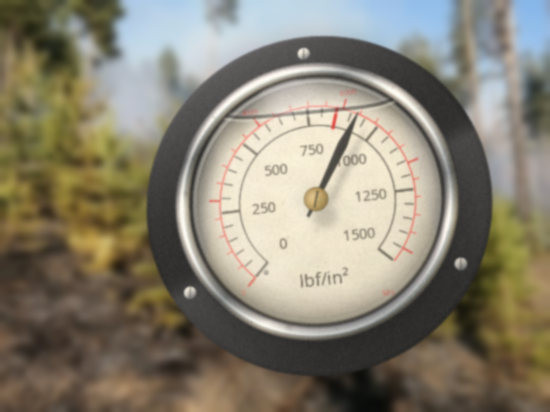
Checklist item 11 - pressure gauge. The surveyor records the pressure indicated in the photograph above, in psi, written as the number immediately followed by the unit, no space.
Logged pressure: 925psi
